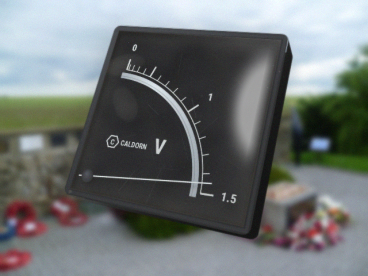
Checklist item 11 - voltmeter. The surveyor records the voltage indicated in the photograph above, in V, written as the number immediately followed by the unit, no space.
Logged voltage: 1.45V
